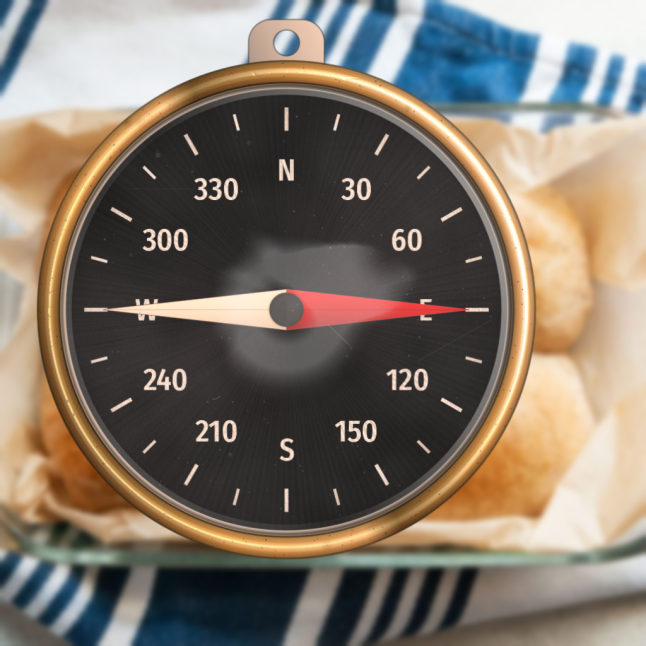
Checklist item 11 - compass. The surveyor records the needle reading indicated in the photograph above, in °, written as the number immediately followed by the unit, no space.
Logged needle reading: 90°
